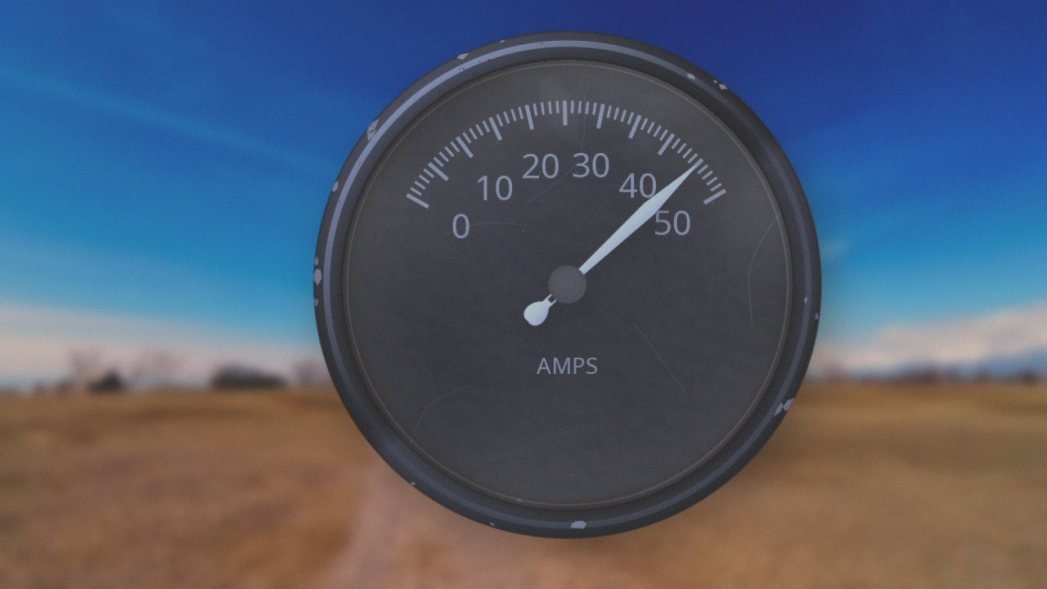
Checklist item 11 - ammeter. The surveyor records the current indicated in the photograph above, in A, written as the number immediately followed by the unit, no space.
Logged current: 45A
